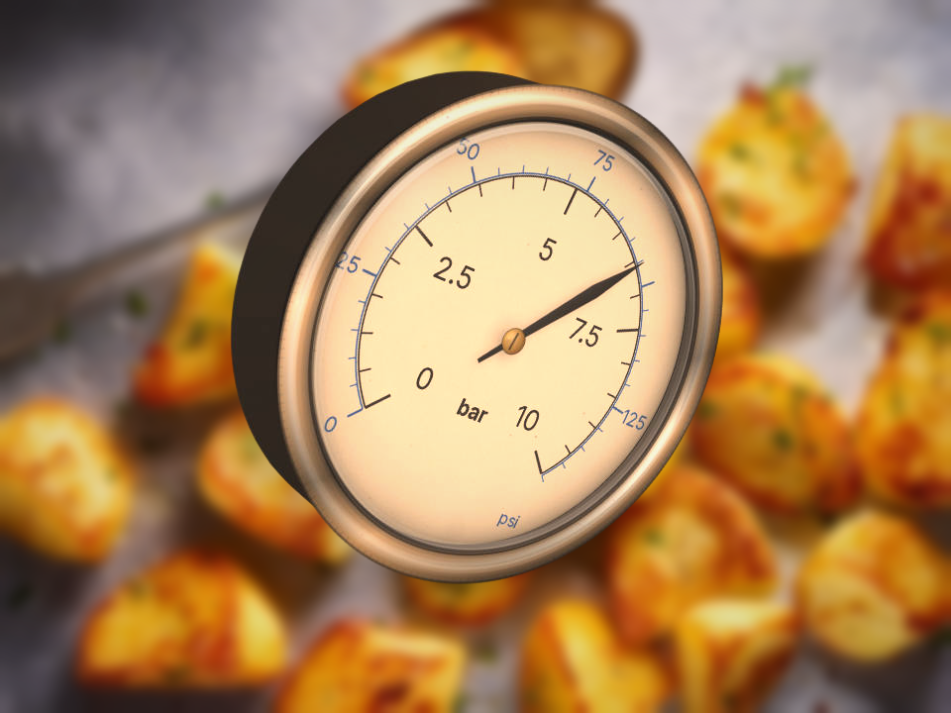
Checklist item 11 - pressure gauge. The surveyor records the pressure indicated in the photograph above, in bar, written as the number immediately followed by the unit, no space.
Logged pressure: 6.5bar
